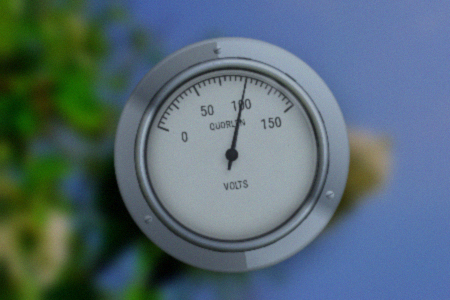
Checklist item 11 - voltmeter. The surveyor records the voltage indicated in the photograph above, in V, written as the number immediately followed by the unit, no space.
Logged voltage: 100V
